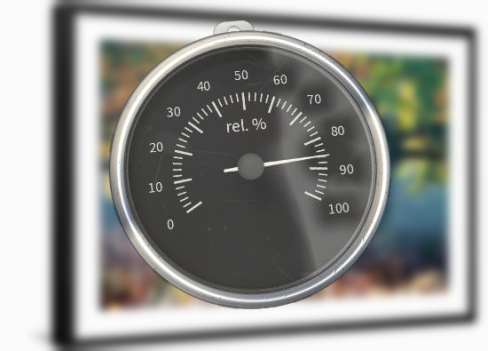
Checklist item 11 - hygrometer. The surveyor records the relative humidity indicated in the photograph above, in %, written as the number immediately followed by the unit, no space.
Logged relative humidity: 86%
